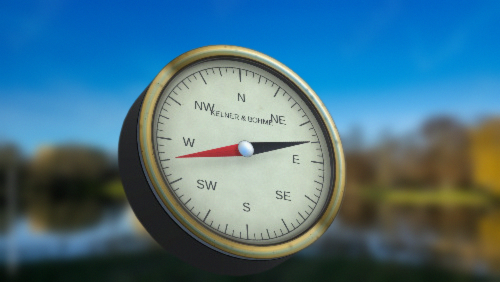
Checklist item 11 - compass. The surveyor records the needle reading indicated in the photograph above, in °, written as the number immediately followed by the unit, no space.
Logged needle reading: 255°
